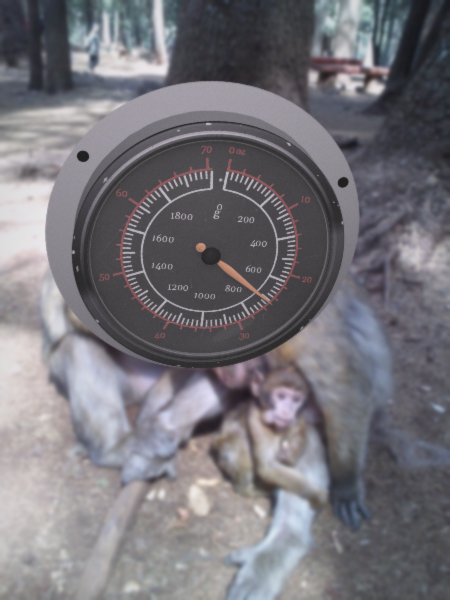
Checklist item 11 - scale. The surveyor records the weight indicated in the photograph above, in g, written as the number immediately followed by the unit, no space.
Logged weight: 700g
